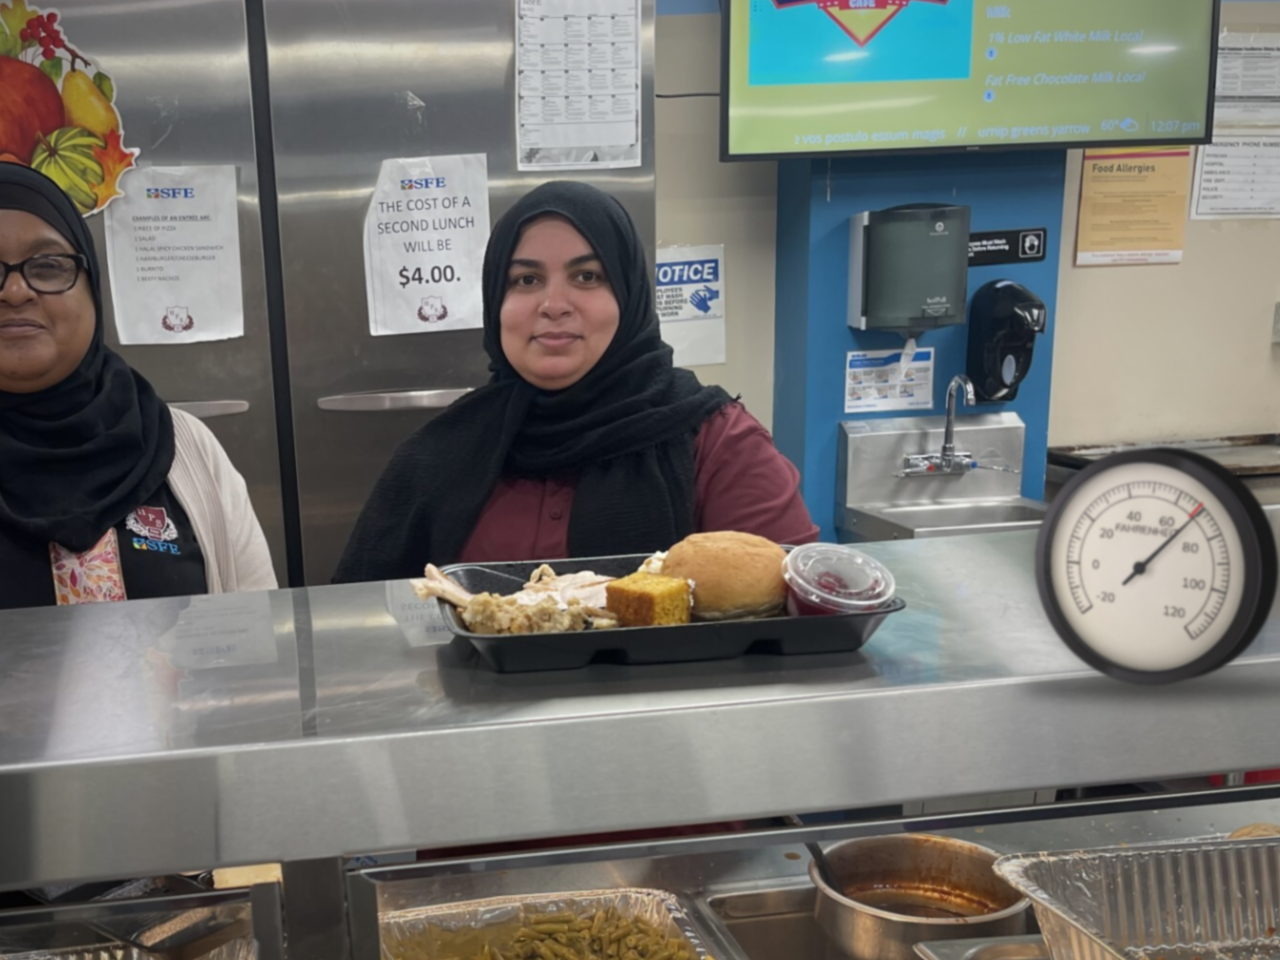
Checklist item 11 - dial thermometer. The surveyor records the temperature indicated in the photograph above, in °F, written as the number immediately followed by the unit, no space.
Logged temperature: 70°F
